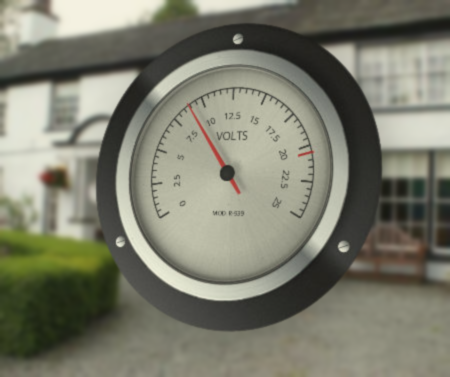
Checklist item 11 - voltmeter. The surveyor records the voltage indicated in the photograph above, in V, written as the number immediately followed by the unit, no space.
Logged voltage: 9V
